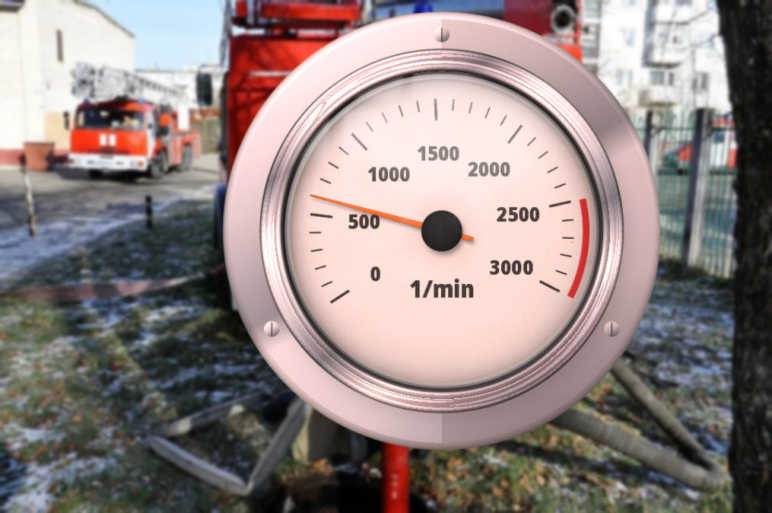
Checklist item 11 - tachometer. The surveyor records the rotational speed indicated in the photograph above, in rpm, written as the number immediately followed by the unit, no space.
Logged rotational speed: 600rpm
